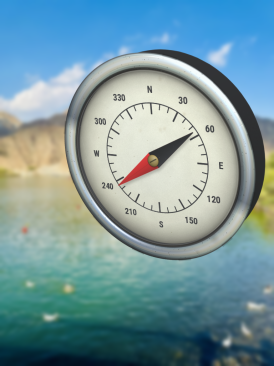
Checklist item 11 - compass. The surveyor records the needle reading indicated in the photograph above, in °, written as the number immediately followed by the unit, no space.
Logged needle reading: 235°
